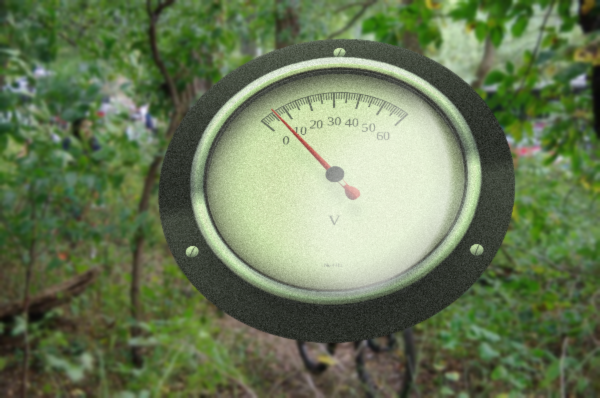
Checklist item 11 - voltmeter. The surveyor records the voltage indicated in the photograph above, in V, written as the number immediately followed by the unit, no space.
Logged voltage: 5V
